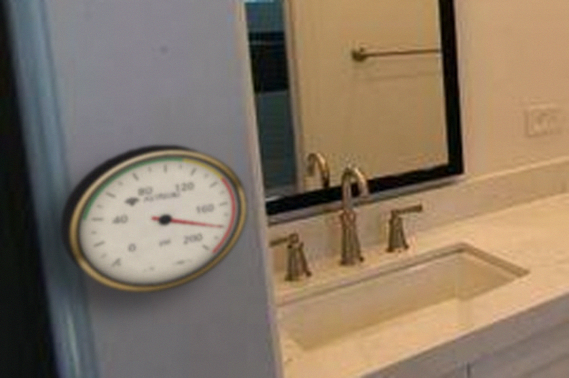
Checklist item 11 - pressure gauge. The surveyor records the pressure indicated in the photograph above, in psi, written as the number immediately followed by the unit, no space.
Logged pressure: 180psi
